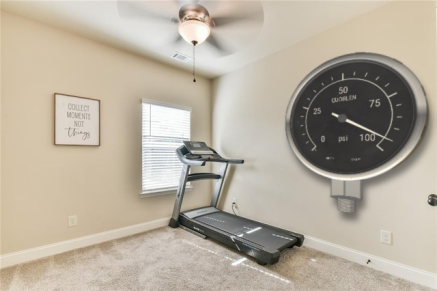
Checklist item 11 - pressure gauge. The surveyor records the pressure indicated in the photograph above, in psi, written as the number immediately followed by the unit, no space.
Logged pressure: 95psi
